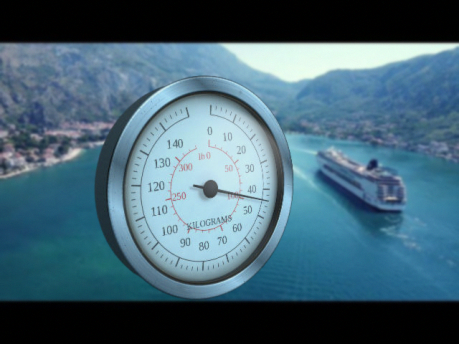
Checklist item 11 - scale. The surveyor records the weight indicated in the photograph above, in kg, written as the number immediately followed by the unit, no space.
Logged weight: 44kg
